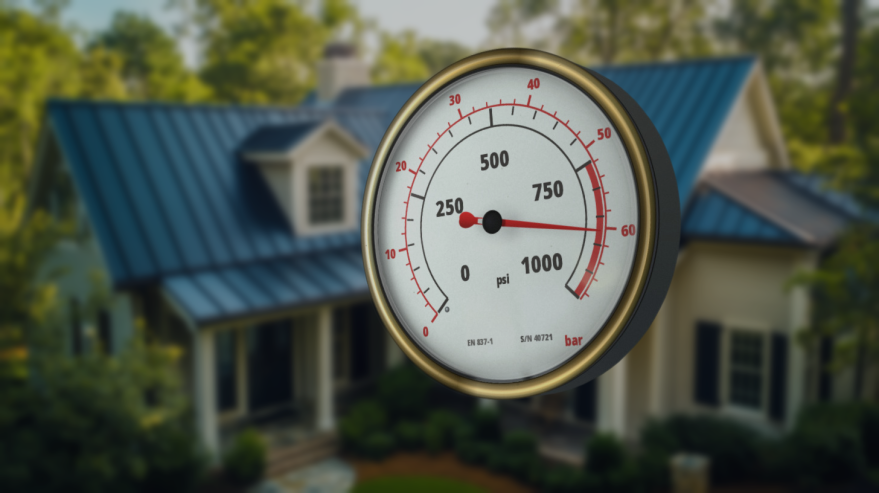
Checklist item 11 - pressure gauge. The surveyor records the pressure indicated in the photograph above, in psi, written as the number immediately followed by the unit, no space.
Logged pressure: 875psi
